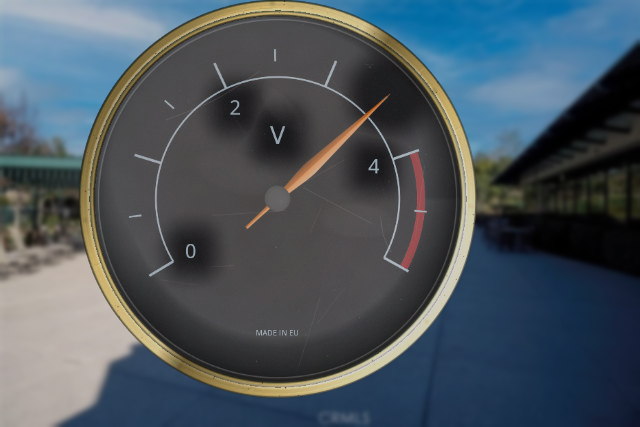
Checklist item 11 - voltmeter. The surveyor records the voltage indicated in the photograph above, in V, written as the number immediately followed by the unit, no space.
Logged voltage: 3.5V
